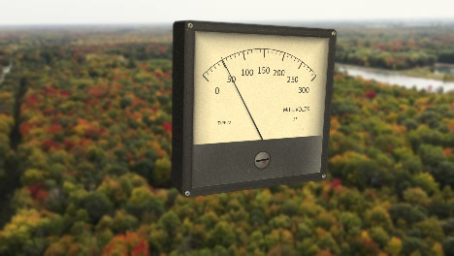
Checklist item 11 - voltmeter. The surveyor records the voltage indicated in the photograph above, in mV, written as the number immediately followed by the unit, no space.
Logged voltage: 50mV
